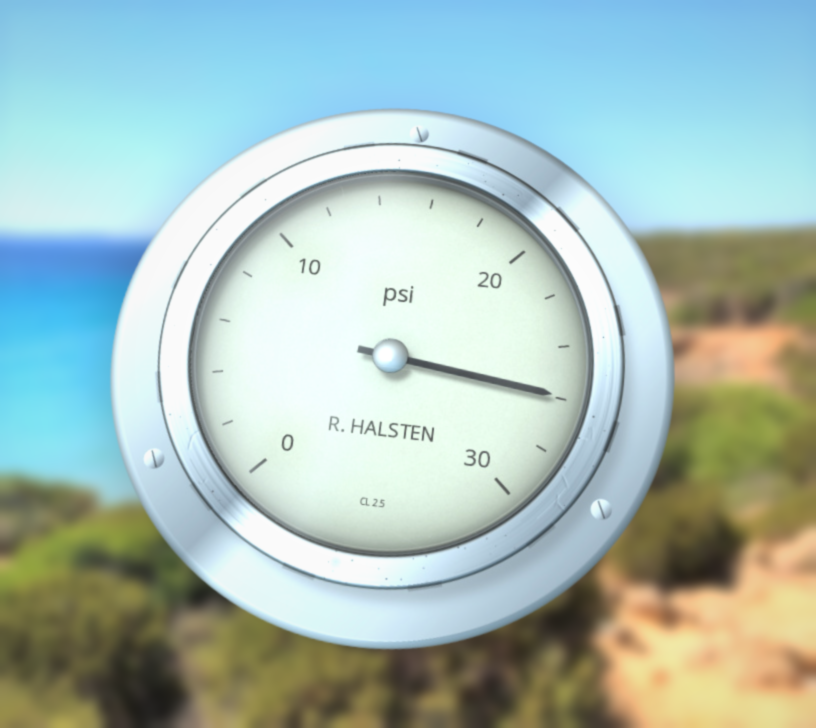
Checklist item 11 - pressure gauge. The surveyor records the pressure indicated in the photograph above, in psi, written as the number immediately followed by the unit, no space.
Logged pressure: 26psi
